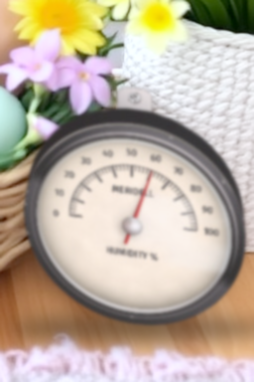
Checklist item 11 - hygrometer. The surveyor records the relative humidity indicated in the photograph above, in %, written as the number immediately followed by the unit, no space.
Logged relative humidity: 60%
